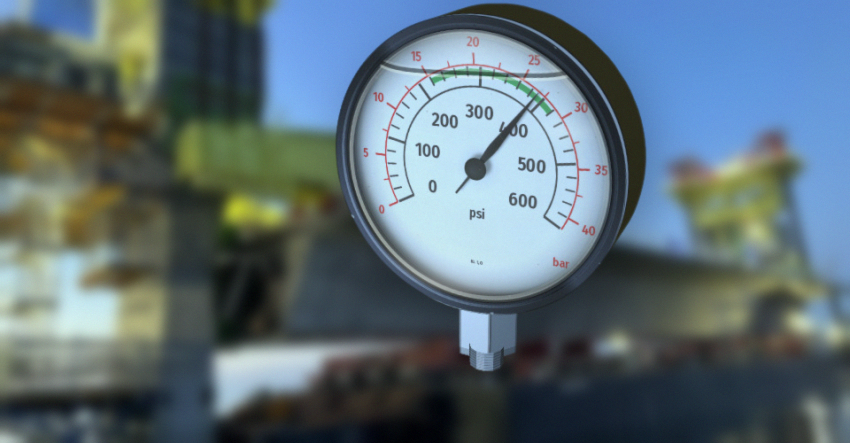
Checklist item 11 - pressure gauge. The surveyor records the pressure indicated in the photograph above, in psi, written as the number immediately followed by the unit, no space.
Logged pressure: 390psi
